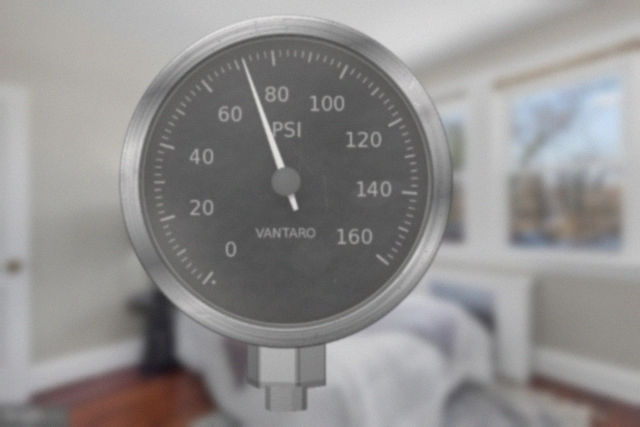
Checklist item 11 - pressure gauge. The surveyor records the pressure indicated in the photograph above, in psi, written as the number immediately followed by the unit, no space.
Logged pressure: 72psi
